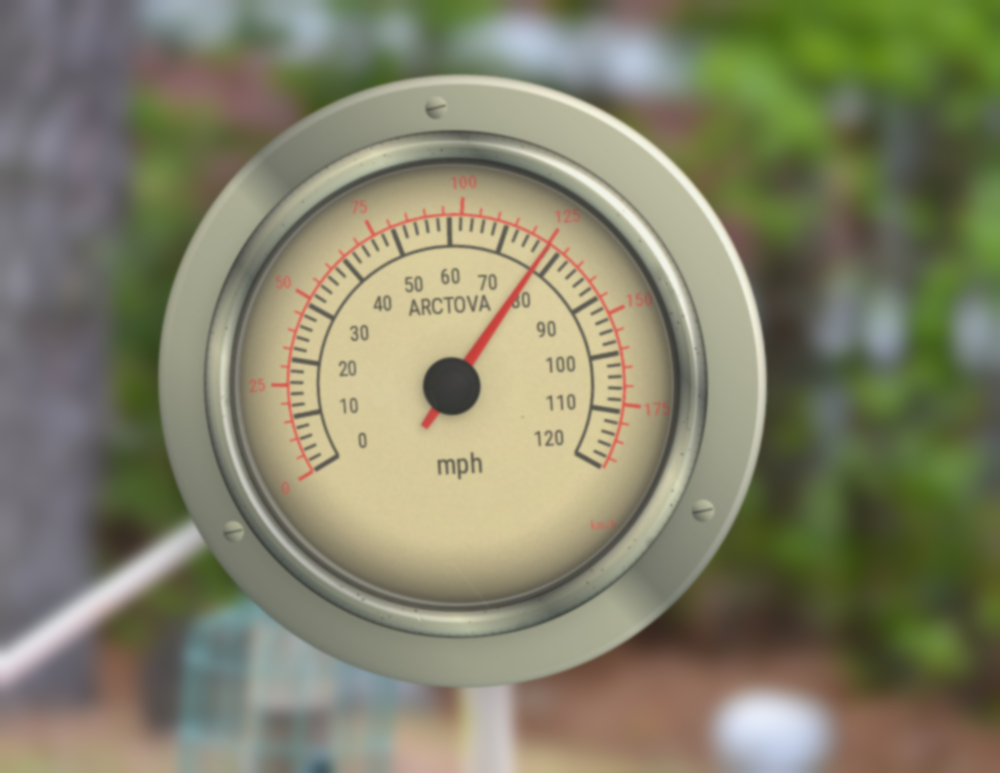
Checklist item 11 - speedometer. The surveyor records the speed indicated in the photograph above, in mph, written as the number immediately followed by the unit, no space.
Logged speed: 78mph
